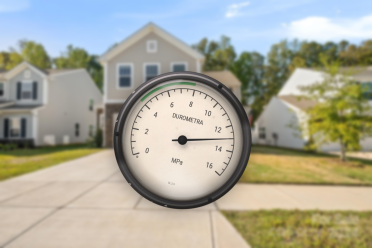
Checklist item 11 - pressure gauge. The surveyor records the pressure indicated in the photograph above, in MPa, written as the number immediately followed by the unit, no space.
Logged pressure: 13MPa
